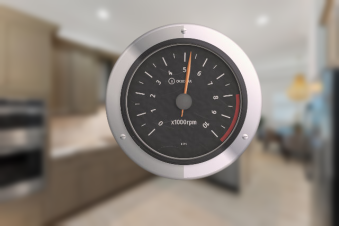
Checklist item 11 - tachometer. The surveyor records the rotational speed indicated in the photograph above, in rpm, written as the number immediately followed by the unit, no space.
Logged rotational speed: 5250rpm
